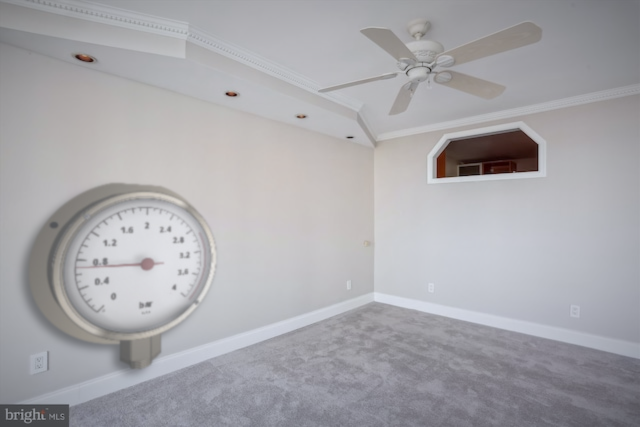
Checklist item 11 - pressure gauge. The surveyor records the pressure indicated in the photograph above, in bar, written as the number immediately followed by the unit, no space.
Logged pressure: 0.7bar
